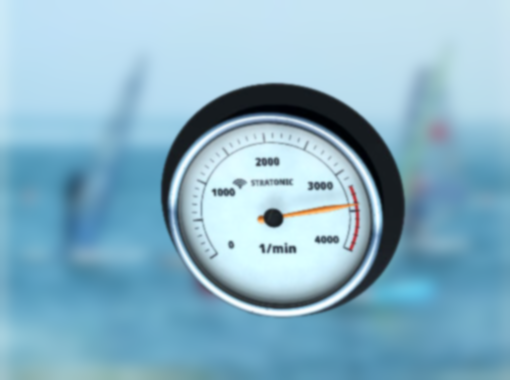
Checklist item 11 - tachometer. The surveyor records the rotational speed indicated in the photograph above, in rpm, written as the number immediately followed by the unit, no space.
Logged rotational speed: 3400rpm
